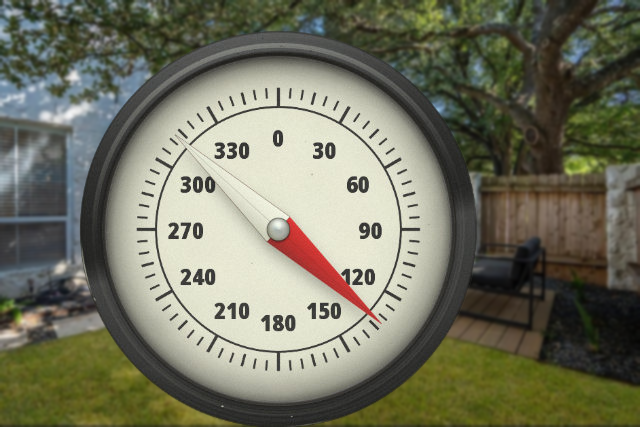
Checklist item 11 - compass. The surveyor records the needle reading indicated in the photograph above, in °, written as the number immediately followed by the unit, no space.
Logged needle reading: 132.5°
